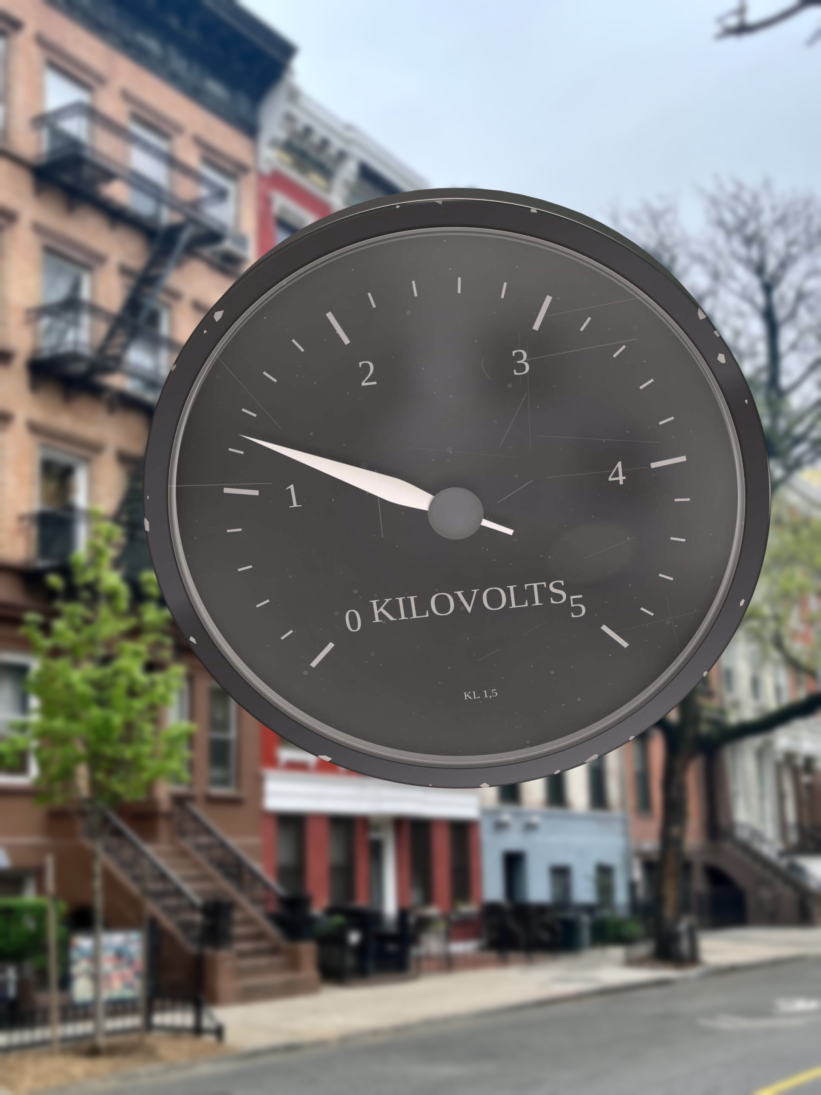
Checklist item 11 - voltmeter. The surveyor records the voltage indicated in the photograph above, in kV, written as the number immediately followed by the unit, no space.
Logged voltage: 1.3kV
